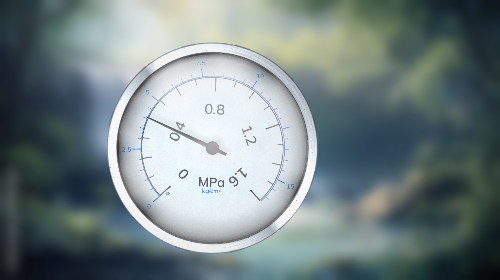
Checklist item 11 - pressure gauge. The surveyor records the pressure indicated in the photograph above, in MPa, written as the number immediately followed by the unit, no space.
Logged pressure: 0.4MPa
